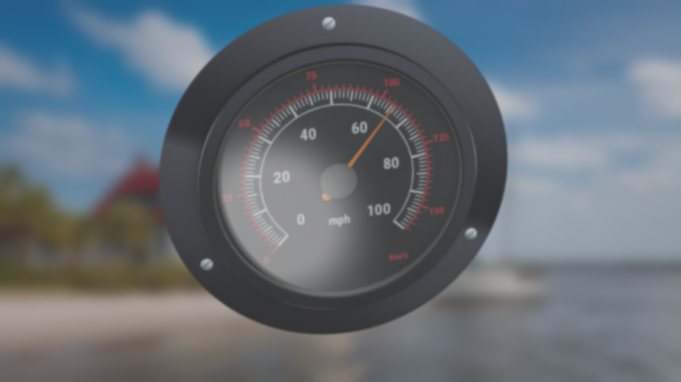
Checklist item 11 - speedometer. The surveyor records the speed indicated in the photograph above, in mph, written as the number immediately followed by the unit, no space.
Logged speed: 65mph
